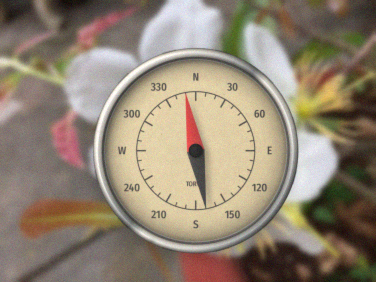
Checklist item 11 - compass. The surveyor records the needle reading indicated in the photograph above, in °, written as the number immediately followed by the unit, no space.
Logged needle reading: 350°
